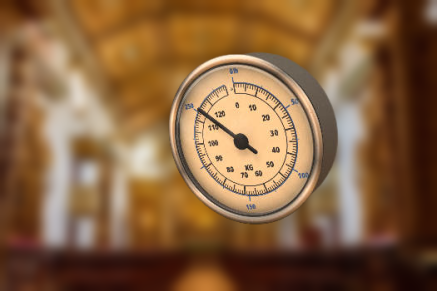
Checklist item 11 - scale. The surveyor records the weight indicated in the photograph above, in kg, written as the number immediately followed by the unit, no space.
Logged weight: 115kg
